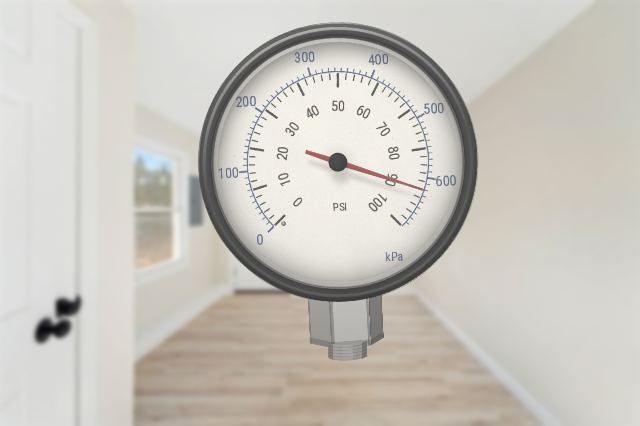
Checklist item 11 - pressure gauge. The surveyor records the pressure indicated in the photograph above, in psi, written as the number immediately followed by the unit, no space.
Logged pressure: 90psi
